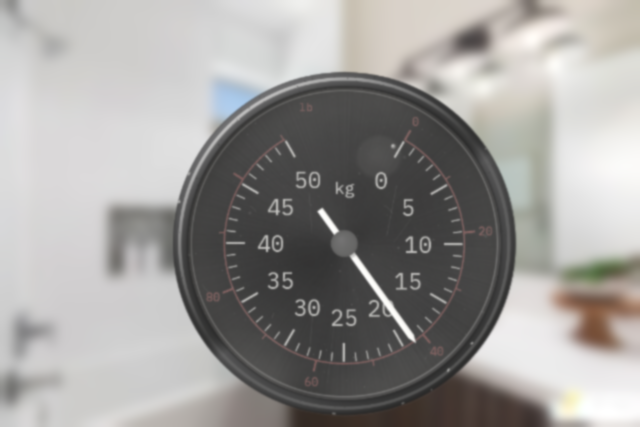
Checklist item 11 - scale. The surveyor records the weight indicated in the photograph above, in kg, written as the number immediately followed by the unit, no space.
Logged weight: 19kg
